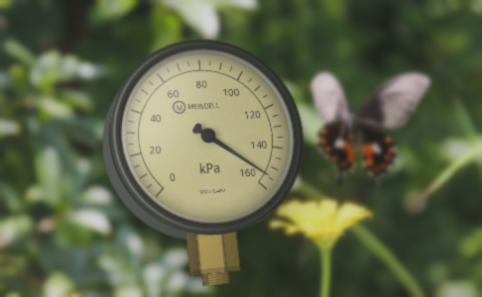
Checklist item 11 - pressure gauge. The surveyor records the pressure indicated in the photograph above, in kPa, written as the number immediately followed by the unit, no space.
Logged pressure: 155kPa
